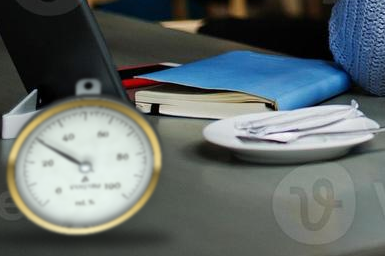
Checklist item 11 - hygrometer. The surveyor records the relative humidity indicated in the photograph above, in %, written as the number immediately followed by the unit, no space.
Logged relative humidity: 30%
